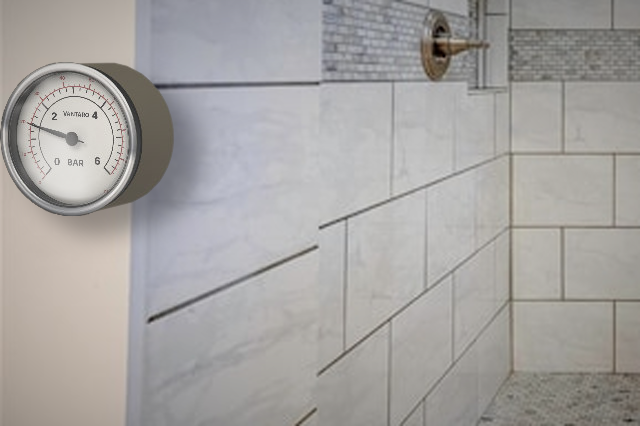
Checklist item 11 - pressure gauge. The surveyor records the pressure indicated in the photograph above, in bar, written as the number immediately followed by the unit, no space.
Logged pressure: 1.4bar
